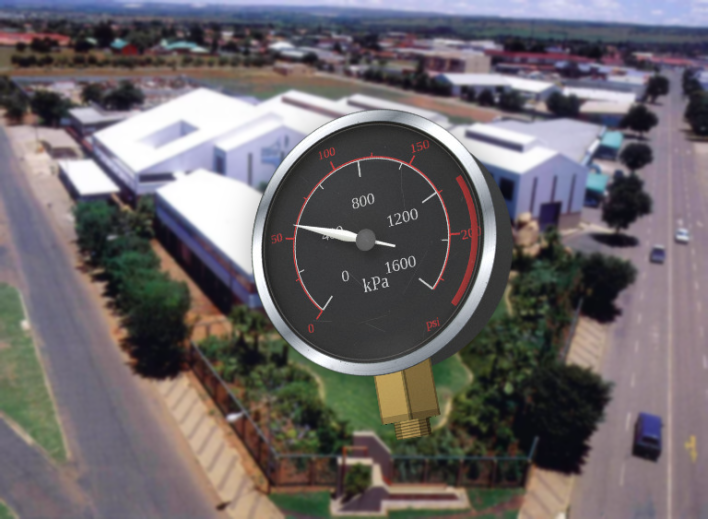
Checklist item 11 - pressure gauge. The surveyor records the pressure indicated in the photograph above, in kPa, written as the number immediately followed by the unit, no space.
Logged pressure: 400kPa
